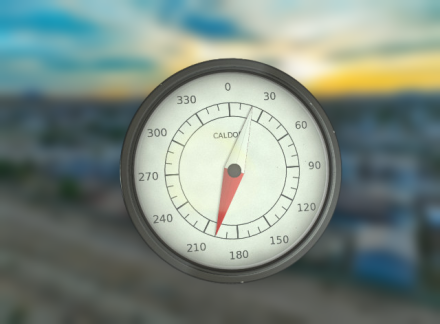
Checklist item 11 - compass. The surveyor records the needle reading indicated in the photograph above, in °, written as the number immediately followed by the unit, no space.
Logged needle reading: 200°
